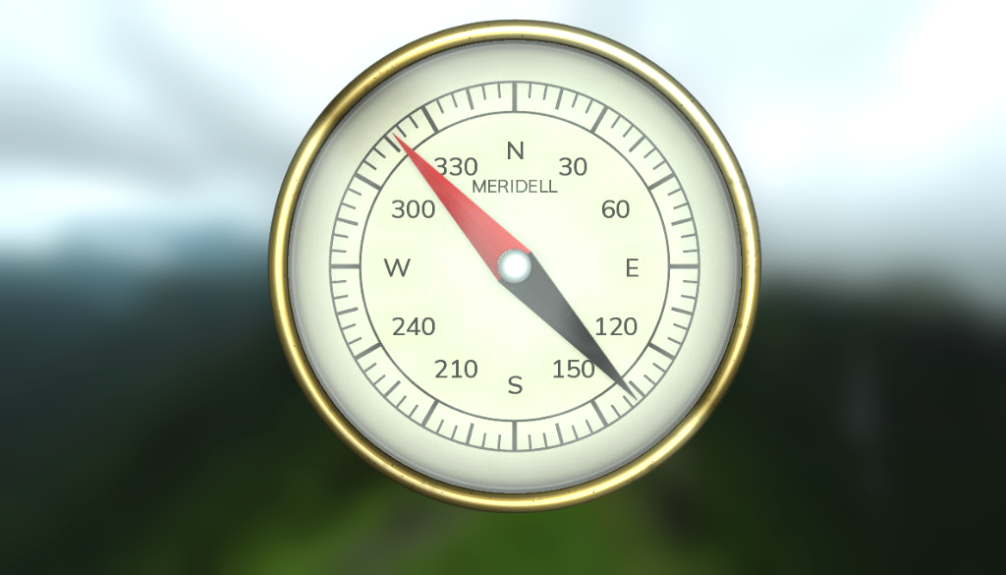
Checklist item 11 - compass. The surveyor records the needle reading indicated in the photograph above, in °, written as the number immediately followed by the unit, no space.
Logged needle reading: 317.5°
